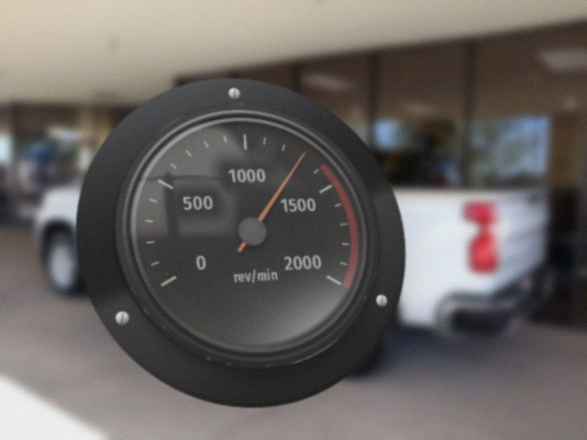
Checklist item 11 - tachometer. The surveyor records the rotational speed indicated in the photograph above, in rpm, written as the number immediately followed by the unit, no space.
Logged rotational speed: 1300rpm
